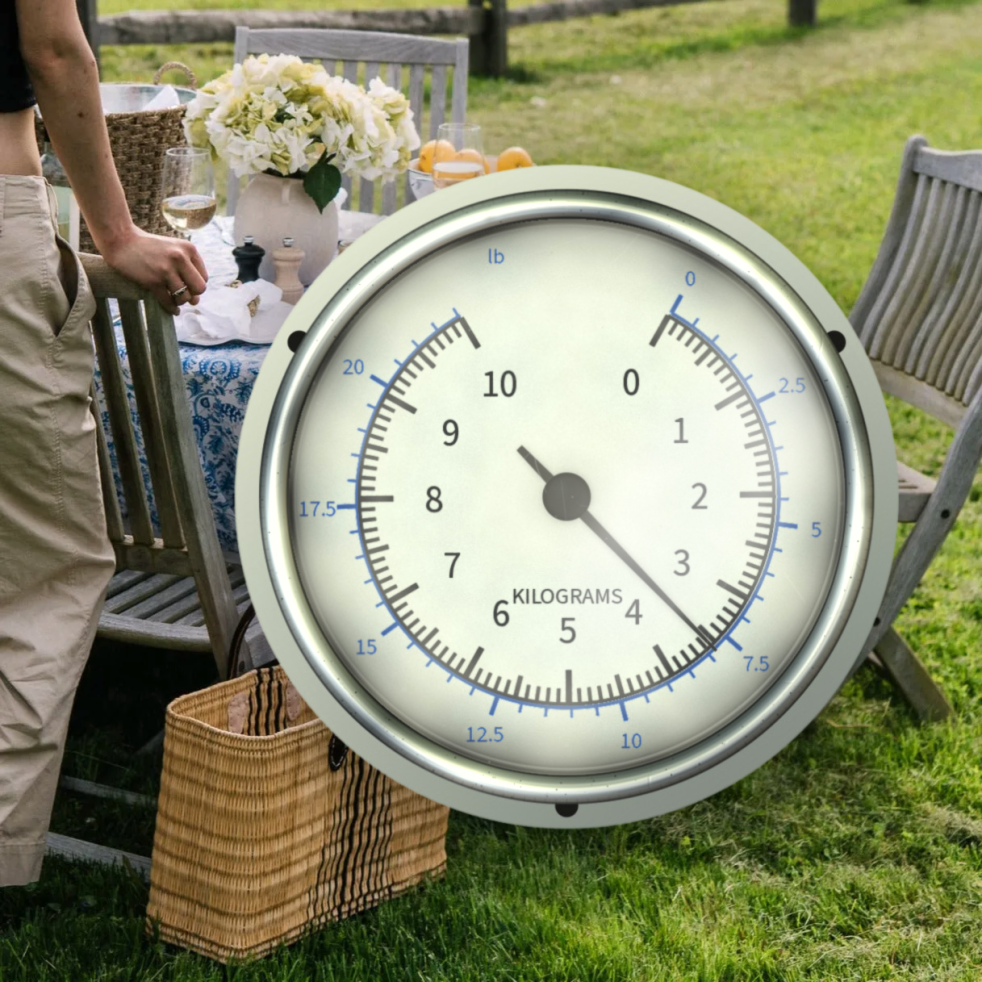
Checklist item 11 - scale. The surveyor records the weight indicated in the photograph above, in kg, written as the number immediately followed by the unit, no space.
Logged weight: 3.55kg
